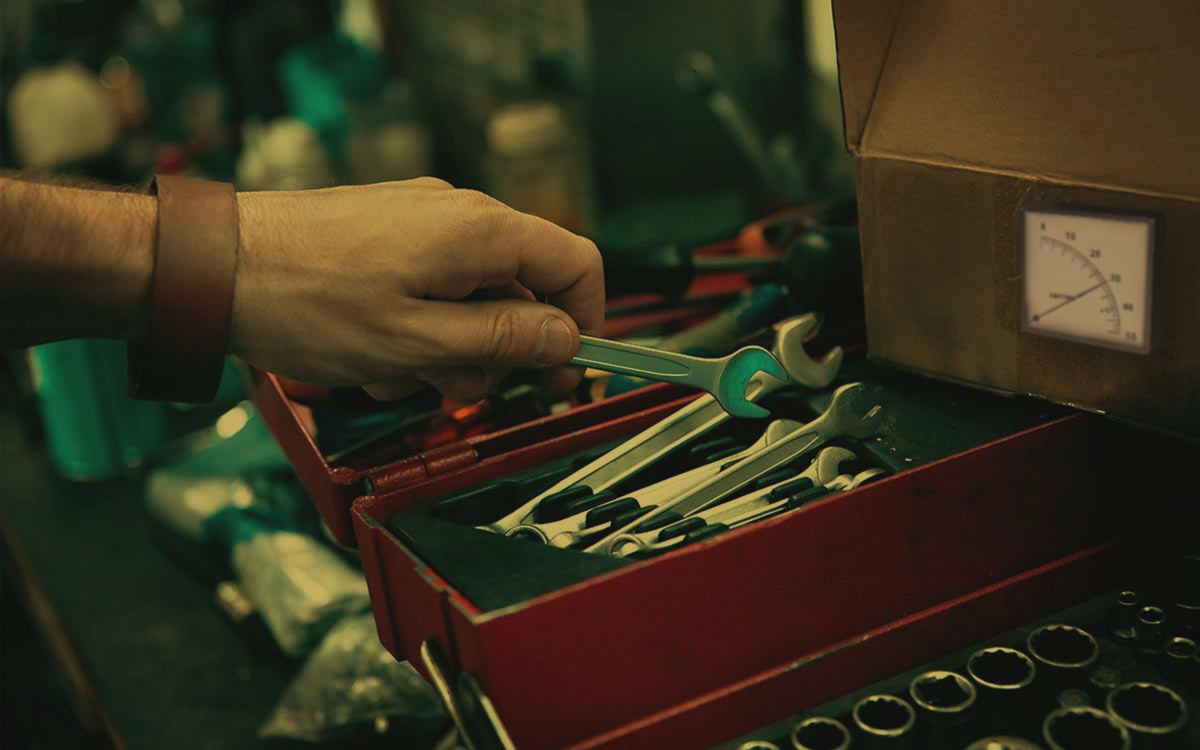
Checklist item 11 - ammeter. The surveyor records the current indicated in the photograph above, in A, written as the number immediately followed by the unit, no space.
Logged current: 30A
